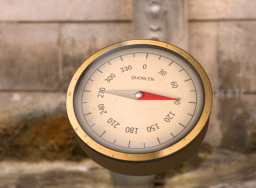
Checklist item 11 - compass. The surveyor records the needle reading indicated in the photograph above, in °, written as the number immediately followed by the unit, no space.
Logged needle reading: 90°
